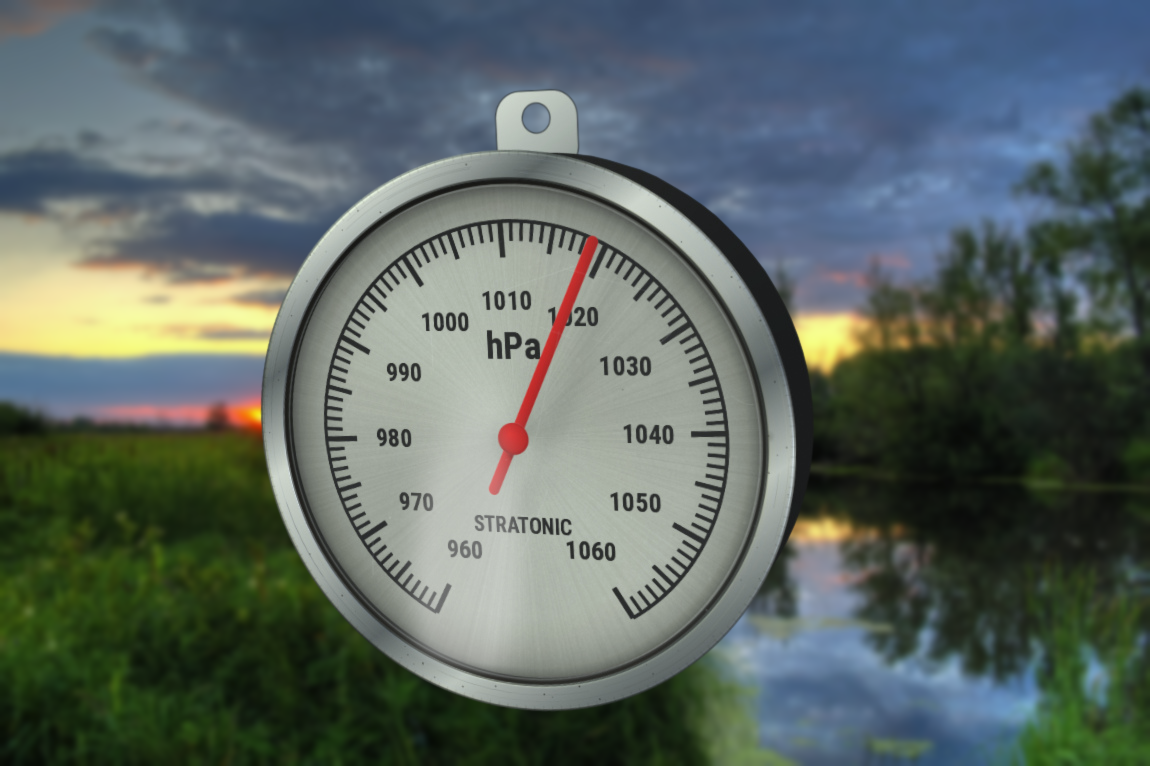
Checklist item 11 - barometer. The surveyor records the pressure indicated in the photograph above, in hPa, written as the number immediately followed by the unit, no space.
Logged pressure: 1019hPa
